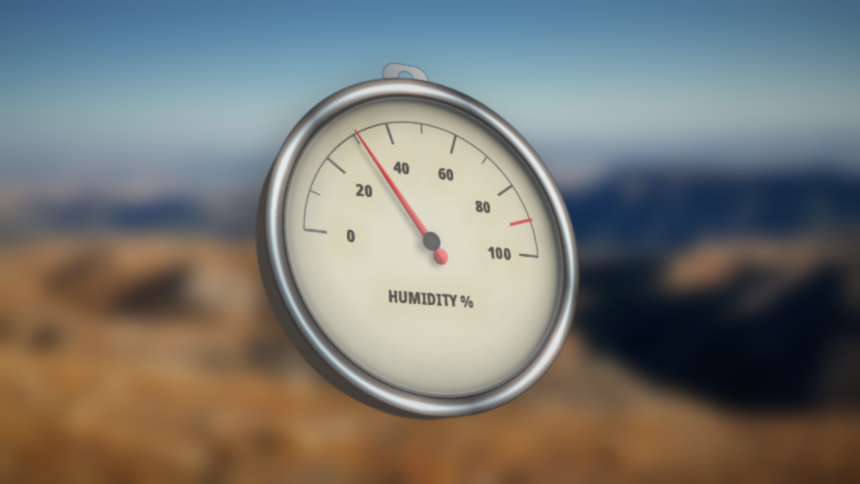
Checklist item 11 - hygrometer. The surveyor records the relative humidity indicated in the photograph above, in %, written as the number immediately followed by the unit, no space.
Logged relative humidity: 30%
